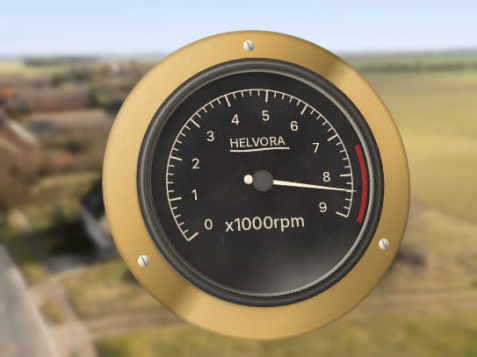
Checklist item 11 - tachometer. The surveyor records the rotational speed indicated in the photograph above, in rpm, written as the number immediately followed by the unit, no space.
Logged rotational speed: 8400rpm
